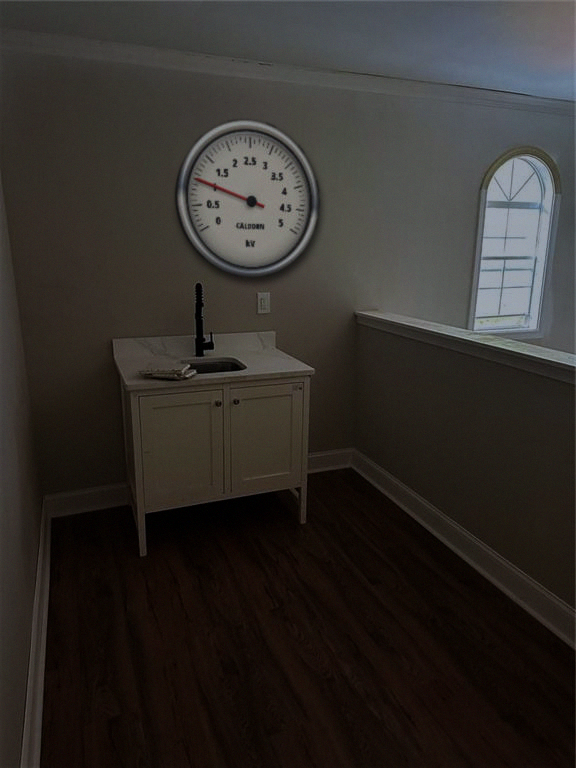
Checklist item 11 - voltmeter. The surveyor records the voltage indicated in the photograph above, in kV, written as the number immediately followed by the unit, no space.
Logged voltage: 1kV
